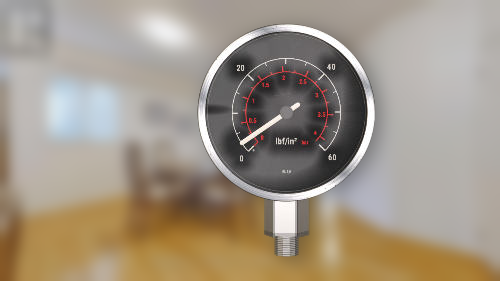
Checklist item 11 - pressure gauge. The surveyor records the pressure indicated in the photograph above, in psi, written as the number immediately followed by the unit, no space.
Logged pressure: 2.5psi
